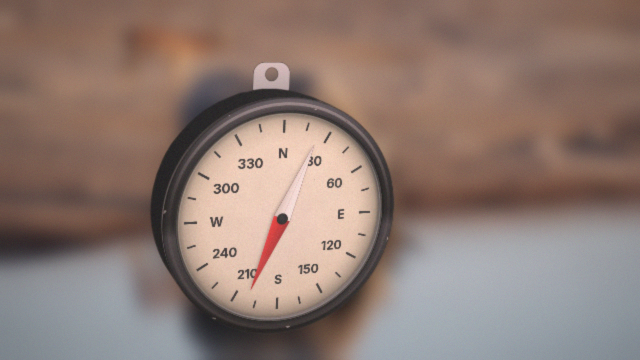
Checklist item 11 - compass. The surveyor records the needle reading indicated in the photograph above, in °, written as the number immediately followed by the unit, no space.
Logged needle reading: 202.5°
